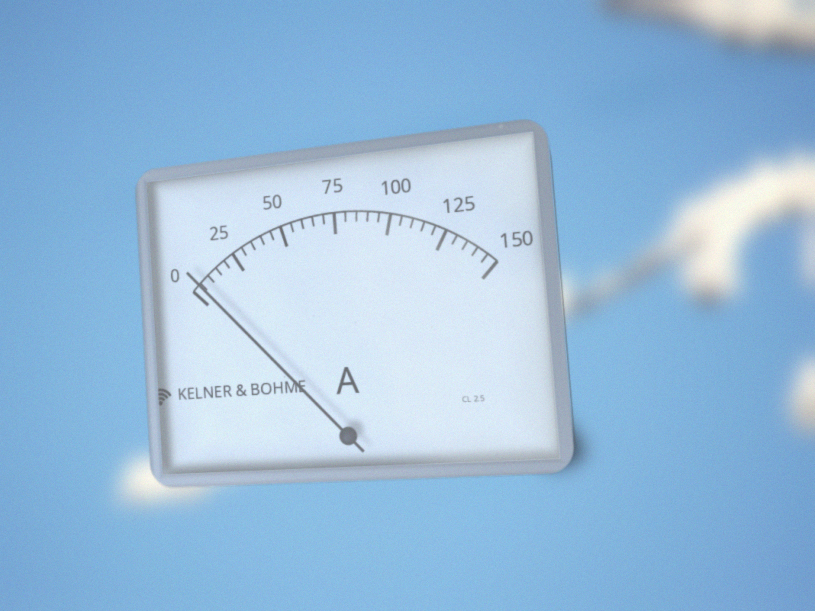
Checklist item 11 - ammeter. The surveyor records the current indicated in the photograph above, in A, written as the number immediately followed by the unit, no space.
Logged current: 5A
